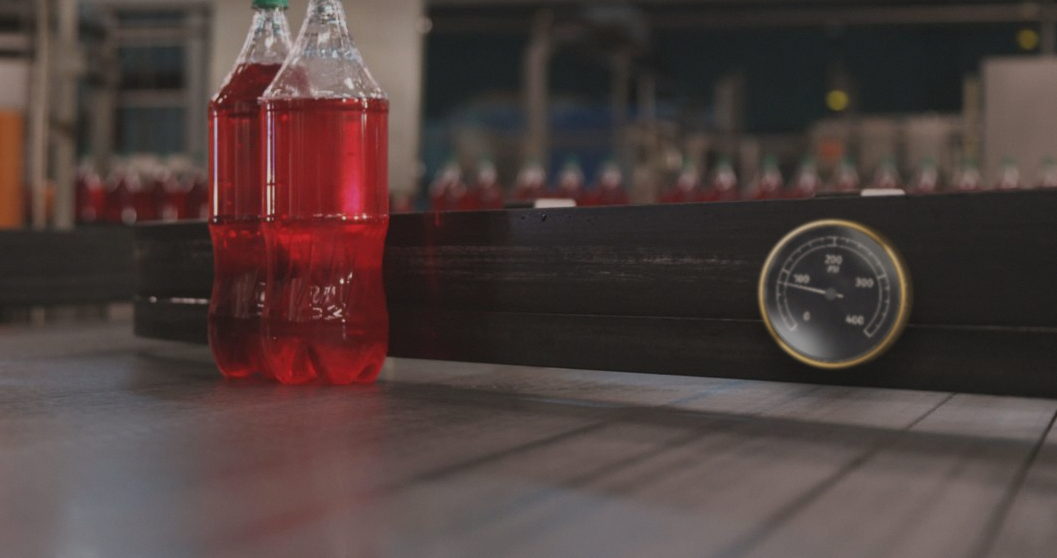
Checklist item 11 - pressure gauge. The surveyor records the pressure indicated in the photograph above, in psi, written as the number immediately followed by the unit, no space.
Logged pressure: 80psi
